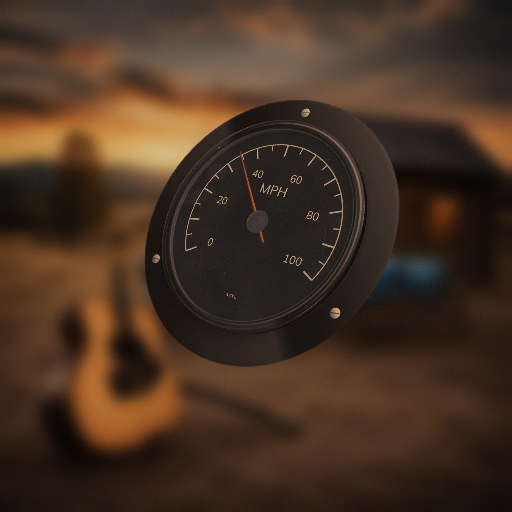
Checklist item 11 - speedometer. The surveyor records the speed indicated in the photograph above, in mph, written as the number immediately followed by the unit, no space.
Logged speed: 35mph
